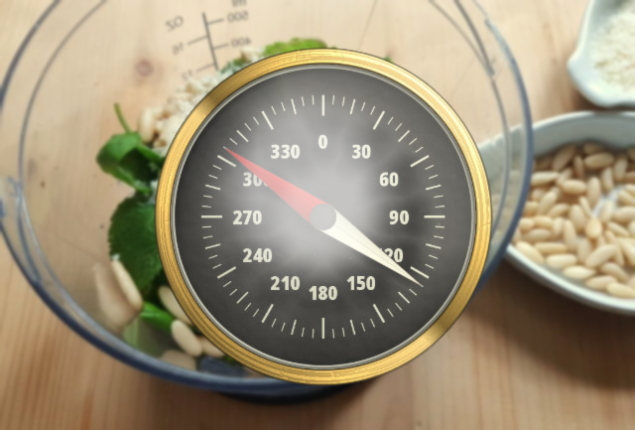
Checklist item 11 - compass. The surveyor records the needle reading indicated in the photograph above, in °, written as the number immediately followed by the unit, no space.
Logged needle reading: 305°
